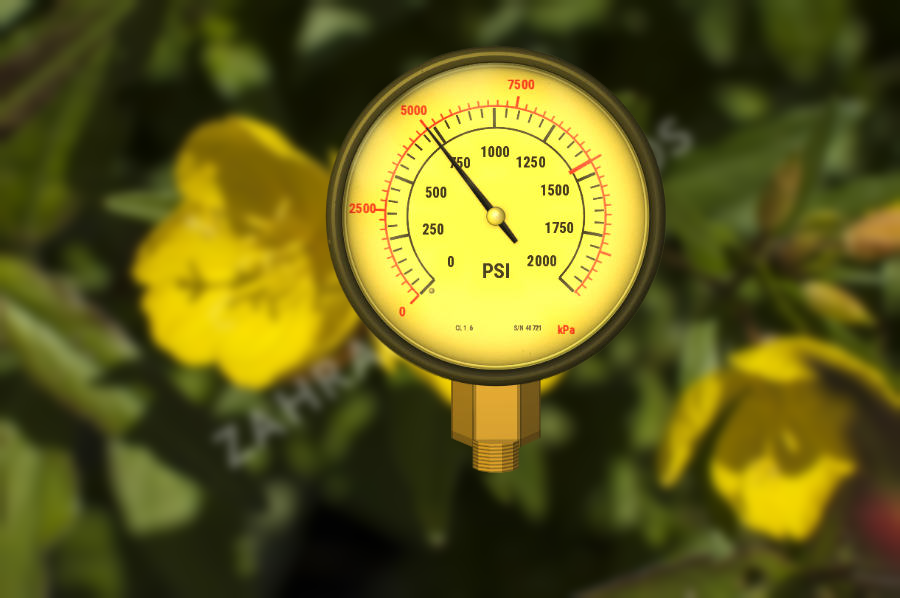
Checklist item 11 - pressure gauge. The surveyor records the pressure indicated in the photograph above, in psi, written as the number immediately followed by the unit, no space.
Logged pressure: 725psi
